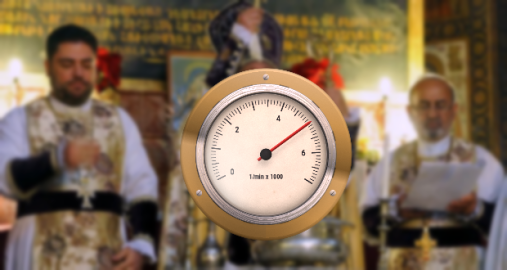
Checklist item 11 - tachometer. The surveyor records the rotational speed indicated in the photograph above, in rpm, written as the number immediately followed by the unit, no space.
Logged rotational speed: 5000rpm
